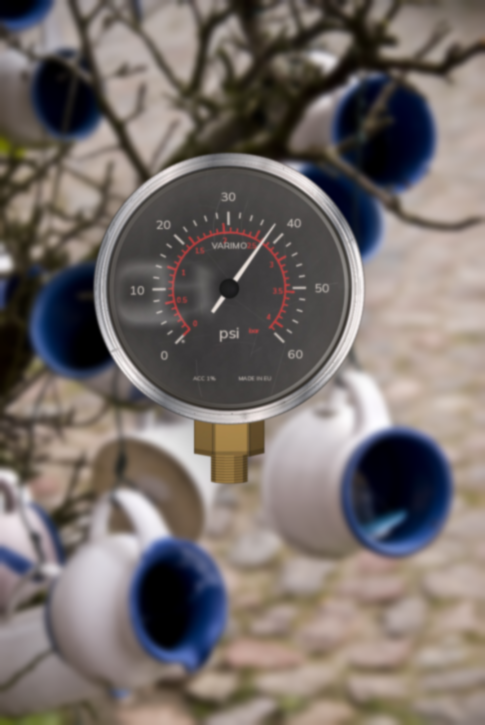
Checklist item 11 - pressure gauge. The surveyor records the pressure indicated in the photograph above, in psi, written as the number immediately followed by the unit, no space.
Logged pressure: 38psi
